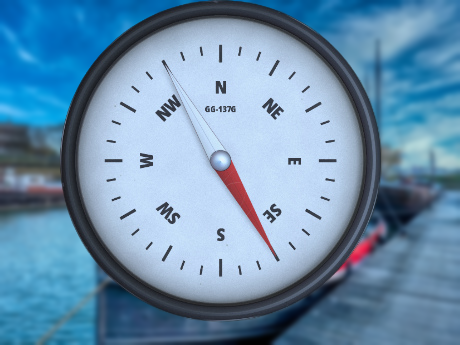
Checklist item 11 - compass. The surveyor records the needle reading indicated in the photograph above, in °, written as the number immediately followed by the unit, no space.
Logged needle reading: 150°
